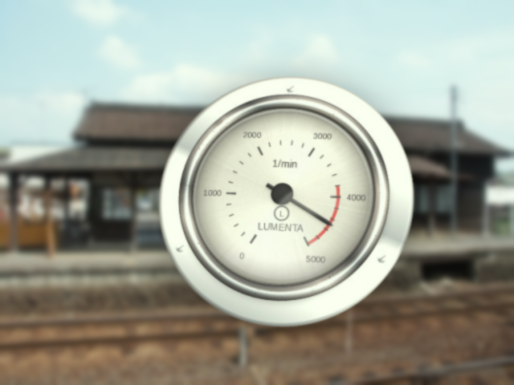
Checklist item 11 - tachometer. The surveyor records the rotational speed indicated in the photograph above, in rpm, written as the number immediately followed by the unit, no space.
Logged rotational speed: 4500rpm
